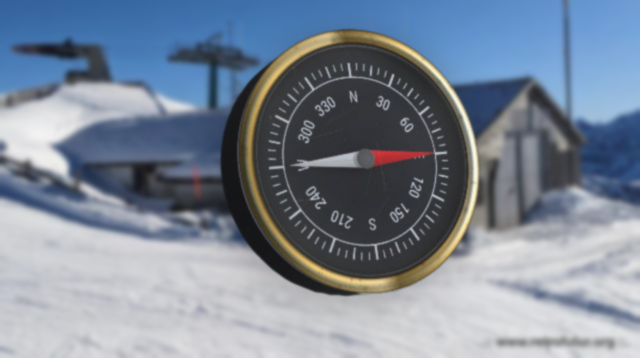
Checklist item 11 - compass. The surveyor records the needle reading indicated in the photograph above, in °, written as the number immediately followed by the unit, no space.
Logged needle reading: 90°
